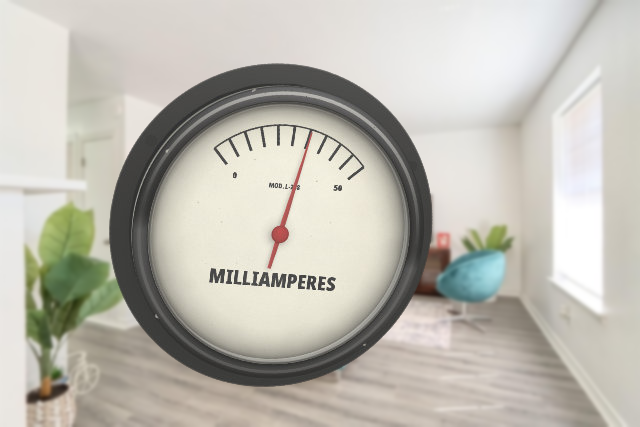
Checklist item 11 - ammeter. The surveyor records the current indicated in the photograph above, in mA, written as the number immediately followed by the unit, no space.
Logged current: 30mA
